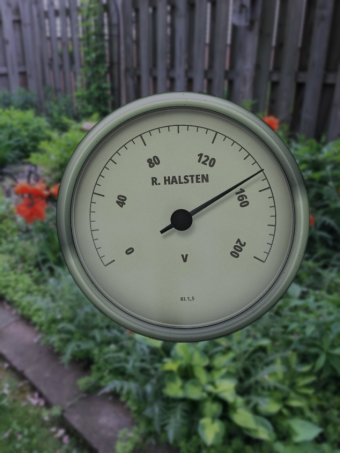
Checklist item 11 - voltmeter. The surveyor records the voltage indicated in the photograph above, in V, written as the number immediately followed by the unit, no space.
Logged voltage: 150V
